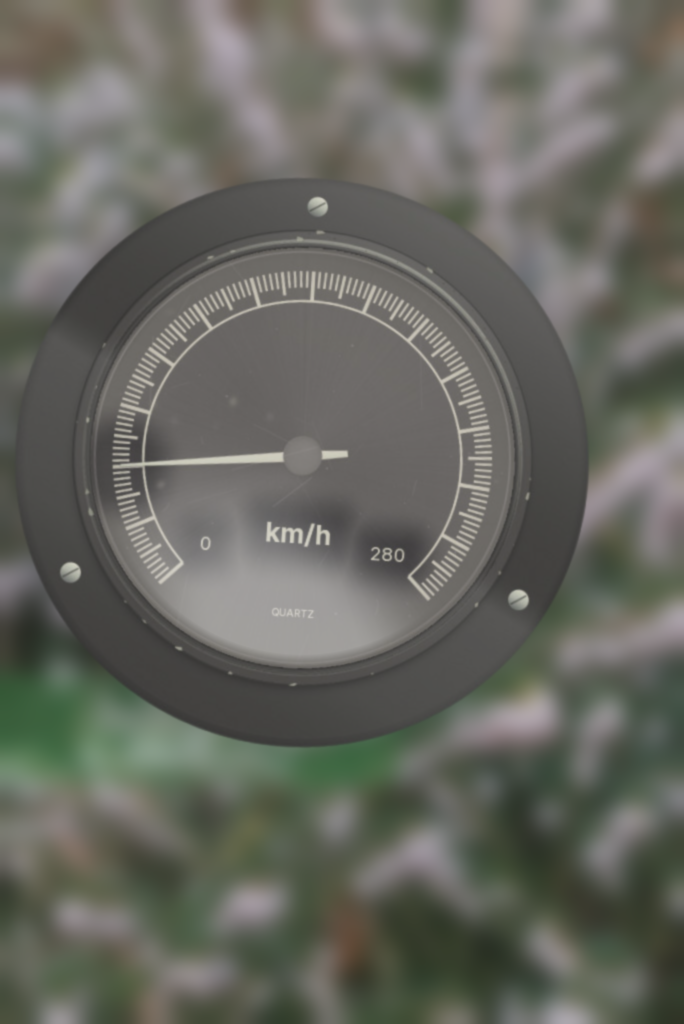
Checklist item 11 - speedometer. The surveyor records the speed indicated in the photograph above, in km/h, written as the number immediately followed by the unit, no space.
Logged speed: 40km/h
